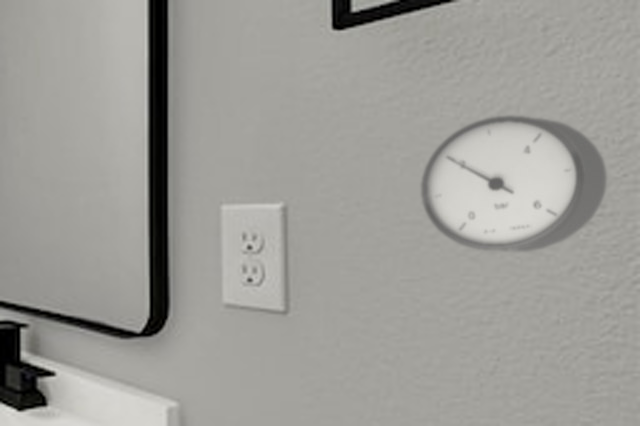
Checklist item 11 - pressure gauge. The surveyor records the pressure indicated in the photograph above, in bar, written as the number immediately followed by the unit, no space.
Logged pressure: 2bar
